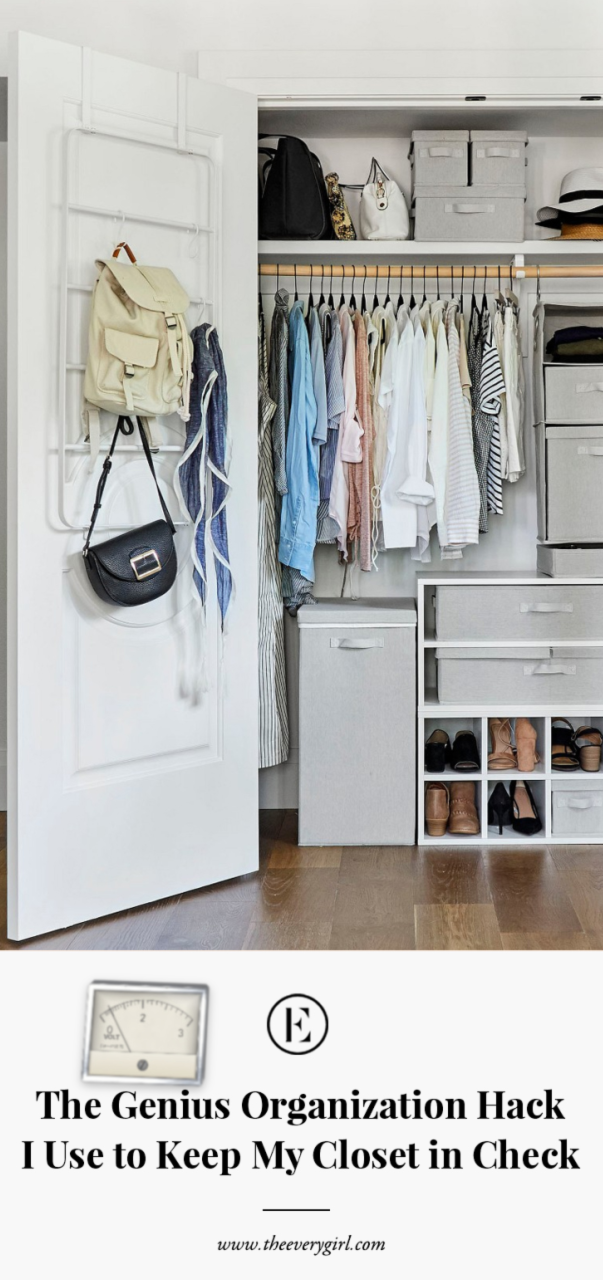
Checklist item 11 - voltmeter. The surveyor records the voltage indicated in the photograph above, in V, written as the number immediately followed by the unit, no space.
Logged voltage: 1V
